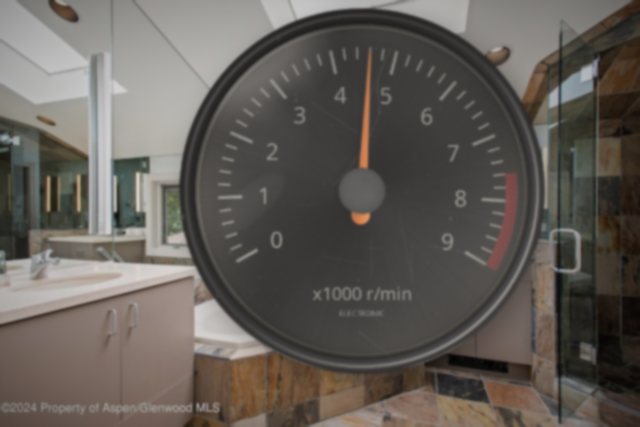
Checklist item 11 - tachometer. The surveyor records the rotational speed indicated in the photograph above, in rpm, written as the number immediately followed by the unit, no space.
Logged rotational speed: 4600rpm
